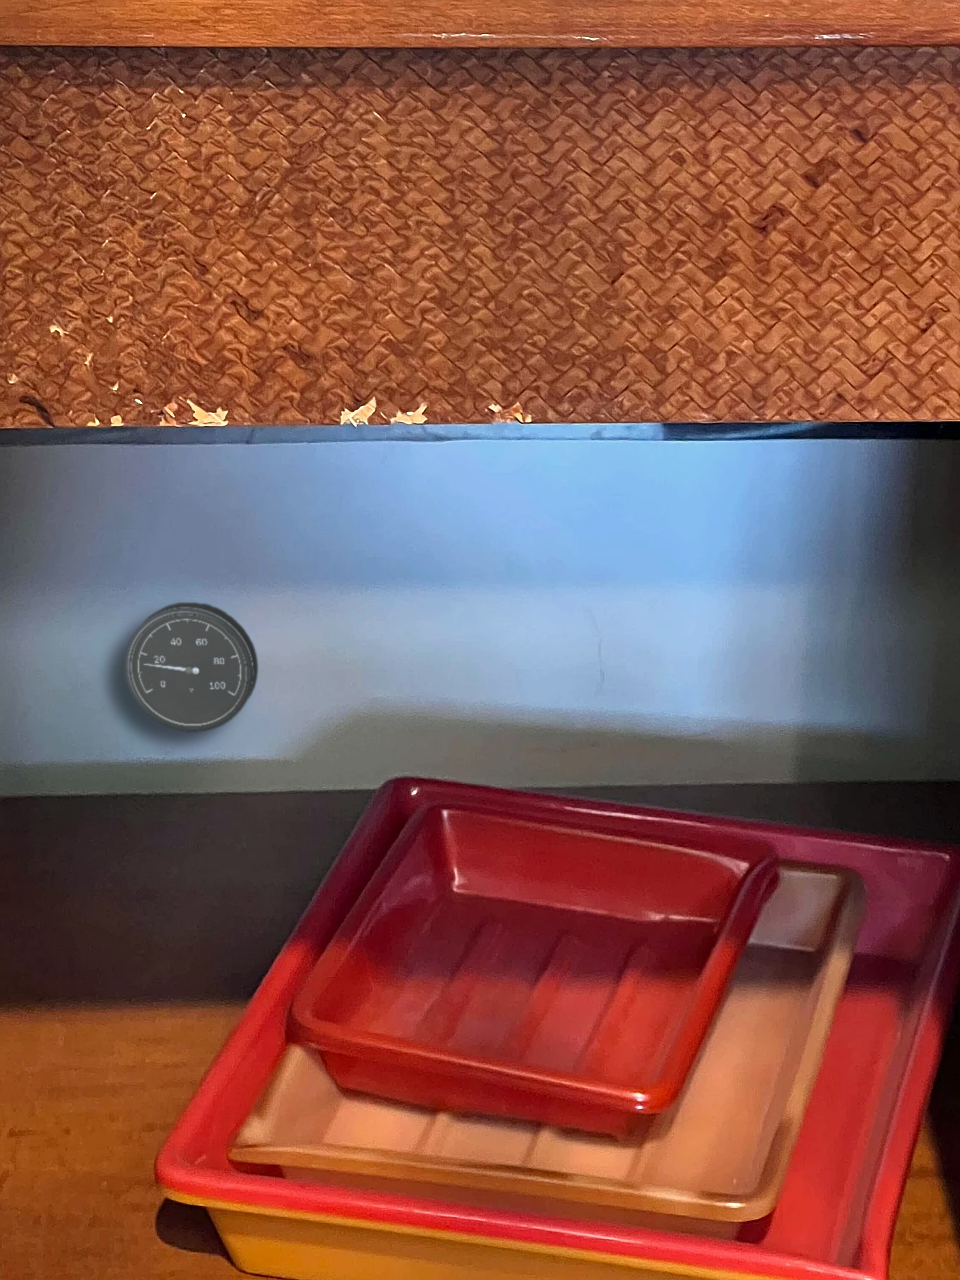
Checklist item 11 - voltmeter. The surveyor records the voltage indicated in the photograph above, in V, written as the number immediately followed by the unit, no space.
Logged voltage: 15V
